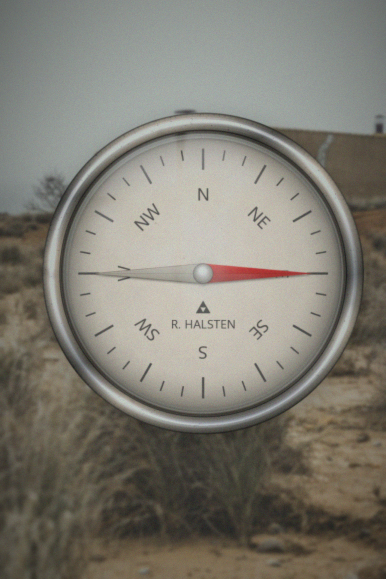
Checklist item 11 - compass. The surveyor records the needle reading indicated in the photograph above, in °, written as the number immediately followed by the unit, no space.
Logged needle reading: 90°
